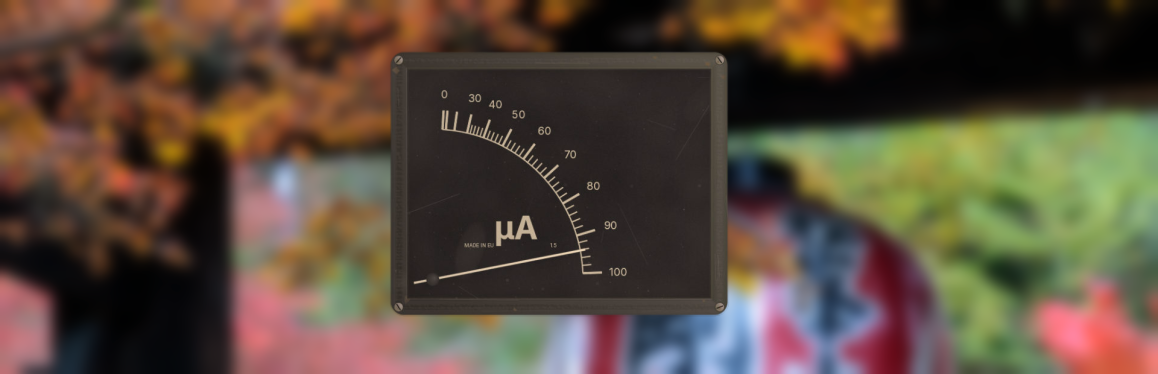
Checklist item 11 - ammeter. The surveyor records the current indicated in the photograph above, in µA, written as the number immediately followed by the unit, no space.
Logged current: 94µA
